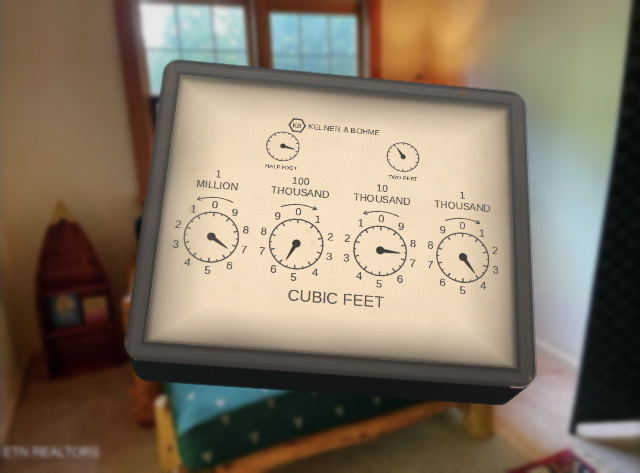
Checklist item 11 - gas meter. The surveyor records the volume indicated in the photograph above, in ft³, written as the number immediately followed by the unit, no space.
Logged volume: 657400ft³
